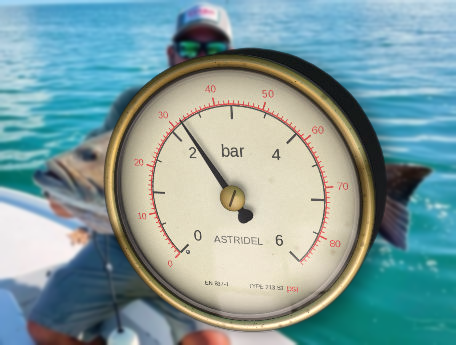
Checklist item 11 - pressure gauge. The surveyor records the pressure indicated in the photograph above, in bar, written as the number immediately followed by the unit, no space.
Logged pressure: 2.25bar
